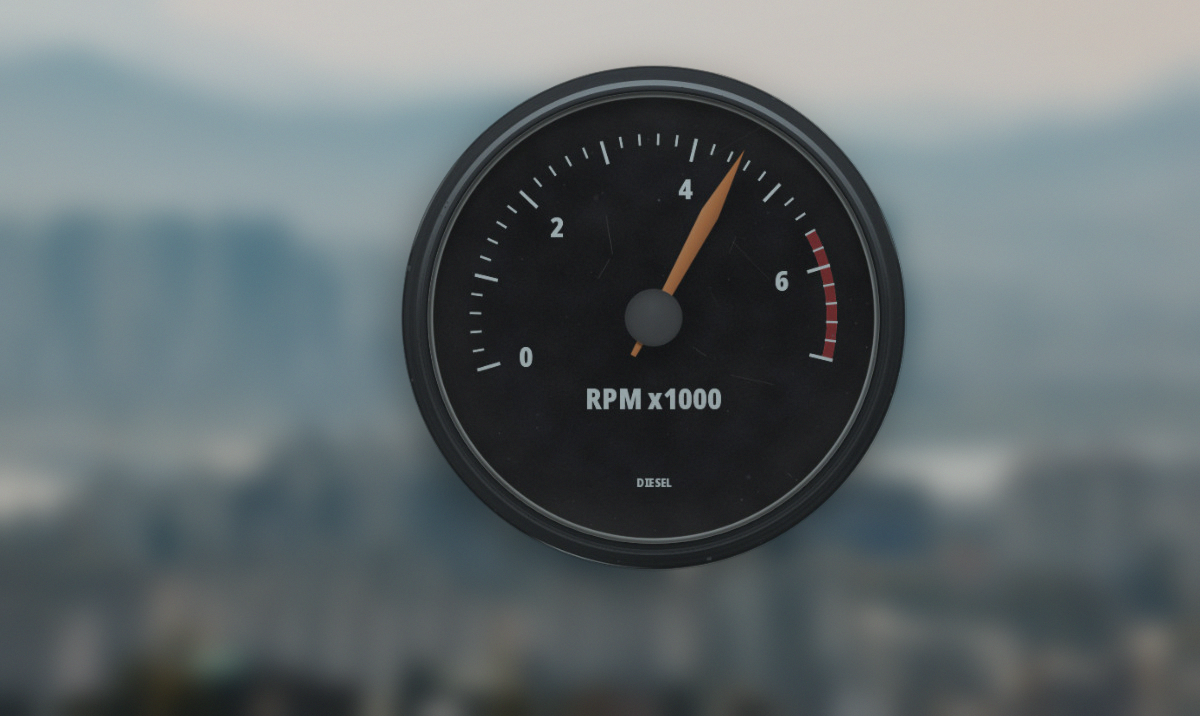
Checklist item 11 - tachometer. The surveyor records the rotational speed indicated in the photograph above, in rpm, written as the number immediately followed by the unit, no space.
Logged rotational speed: 4500rpm
